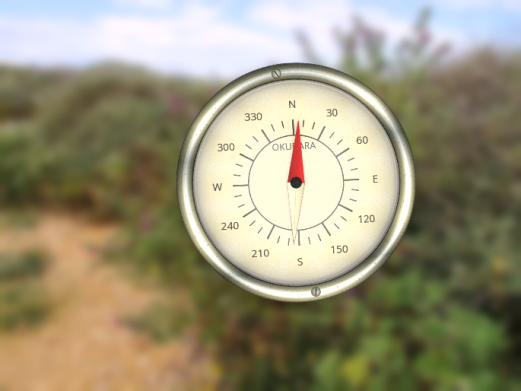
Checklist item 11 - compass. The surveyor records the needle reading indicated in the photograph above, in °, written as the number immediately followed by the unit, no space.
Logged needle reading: 5°
